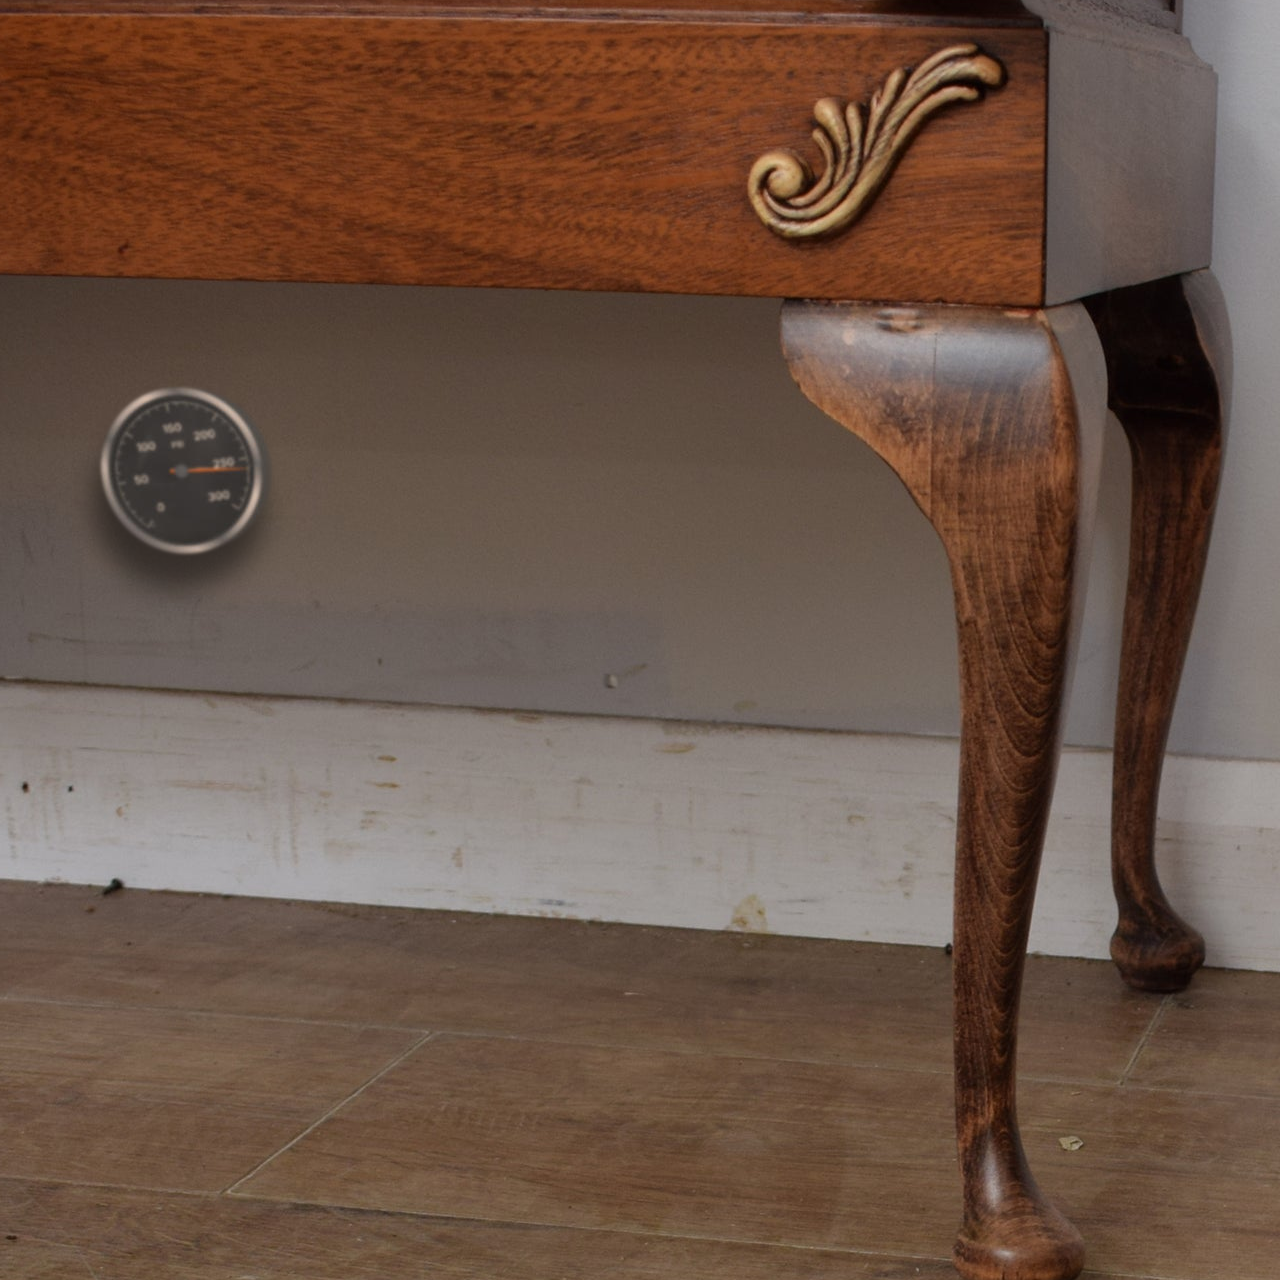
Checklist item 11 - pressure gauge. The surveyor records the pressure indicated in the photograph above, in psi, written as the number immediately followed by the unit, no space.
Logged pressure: 260psi
